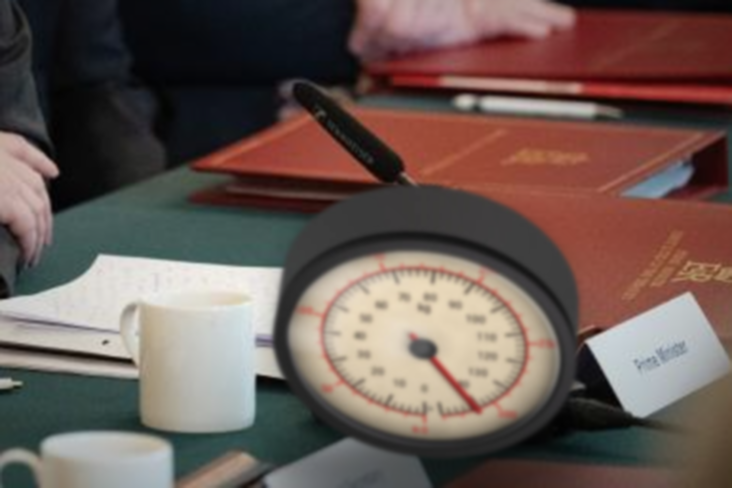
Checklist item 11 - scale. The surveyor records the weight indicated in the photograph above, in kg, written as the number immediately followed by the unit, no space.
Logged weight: 140kg
